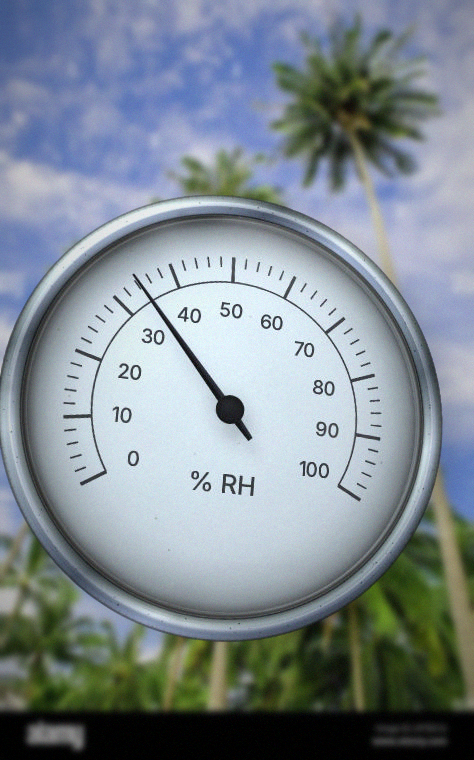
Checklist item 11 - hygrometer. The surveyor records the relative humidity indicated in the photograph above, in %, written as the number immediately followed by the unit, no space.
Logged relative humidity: 34%
